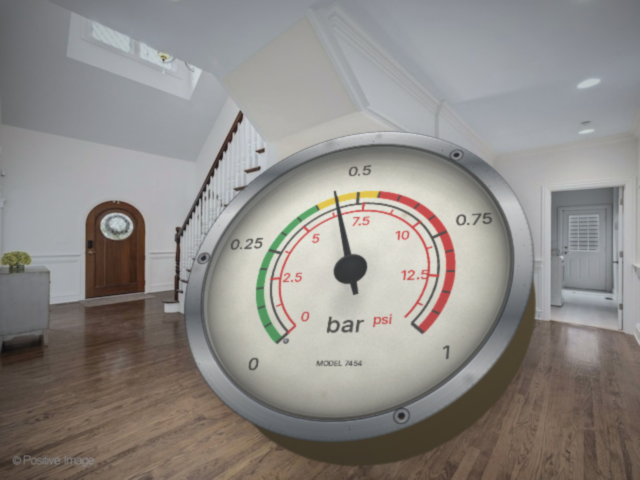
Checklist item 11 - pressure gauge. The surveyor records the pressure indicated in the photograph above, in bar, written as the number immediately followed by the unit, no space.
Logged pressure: 0.45bar
